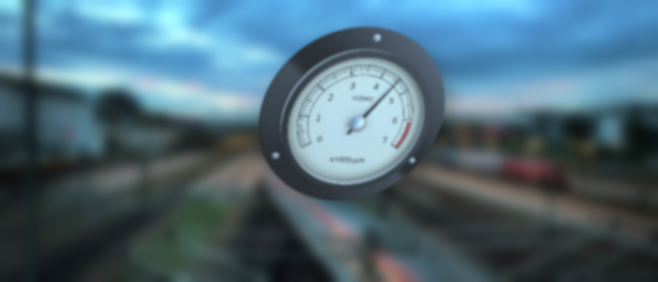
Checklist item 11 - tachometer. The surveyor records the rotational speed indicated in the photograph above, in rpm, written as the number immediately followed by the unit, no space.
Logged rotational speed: 4500rpm
